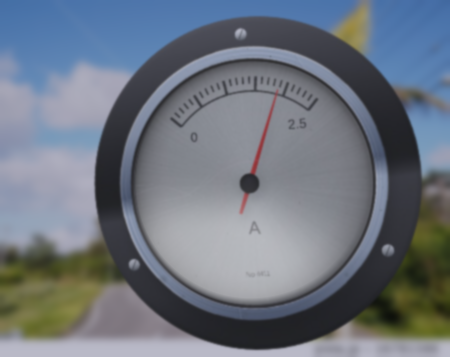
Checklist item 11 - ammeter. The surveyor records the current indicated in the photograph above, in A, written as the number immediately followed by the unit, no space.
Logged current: 1.9A
